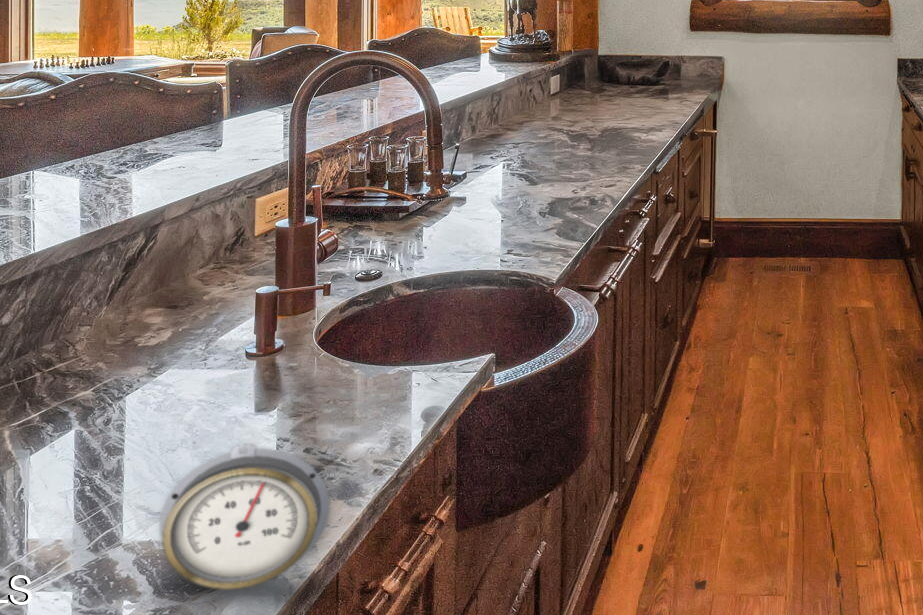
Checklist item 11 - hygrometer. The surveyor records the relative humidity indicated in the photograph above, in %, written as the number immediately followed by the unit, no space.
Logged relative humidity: 60%
